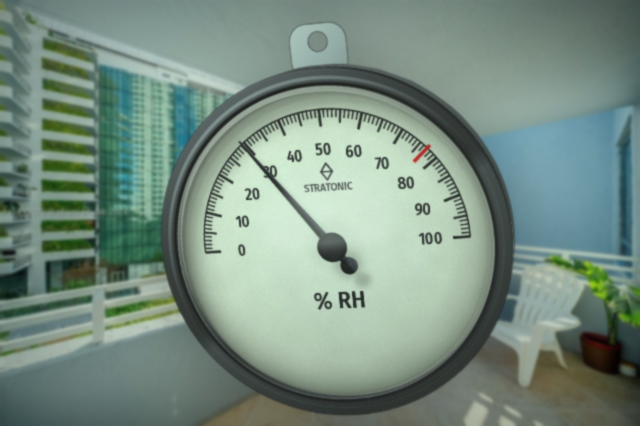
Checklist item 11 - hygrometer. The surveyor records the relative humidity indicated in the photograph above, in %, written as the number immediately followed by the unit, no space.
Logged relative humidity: 30%
